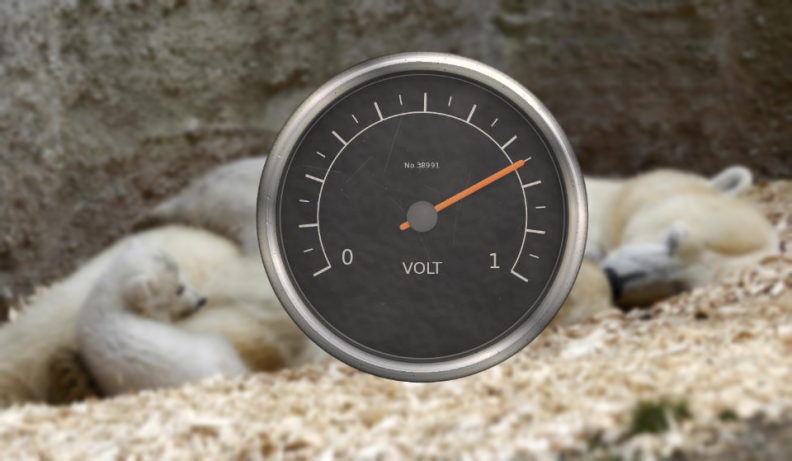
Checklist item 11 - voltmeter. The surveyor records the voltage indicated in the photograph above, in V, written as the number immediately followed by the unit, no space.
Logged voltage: 0.75V
